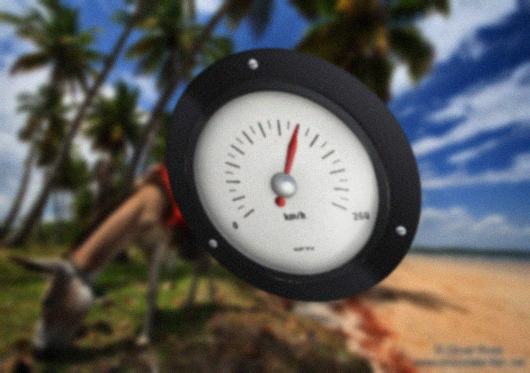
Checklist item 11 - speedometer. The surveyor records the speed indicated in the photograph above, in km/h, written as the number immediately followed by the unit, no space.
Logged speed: 160km/h
